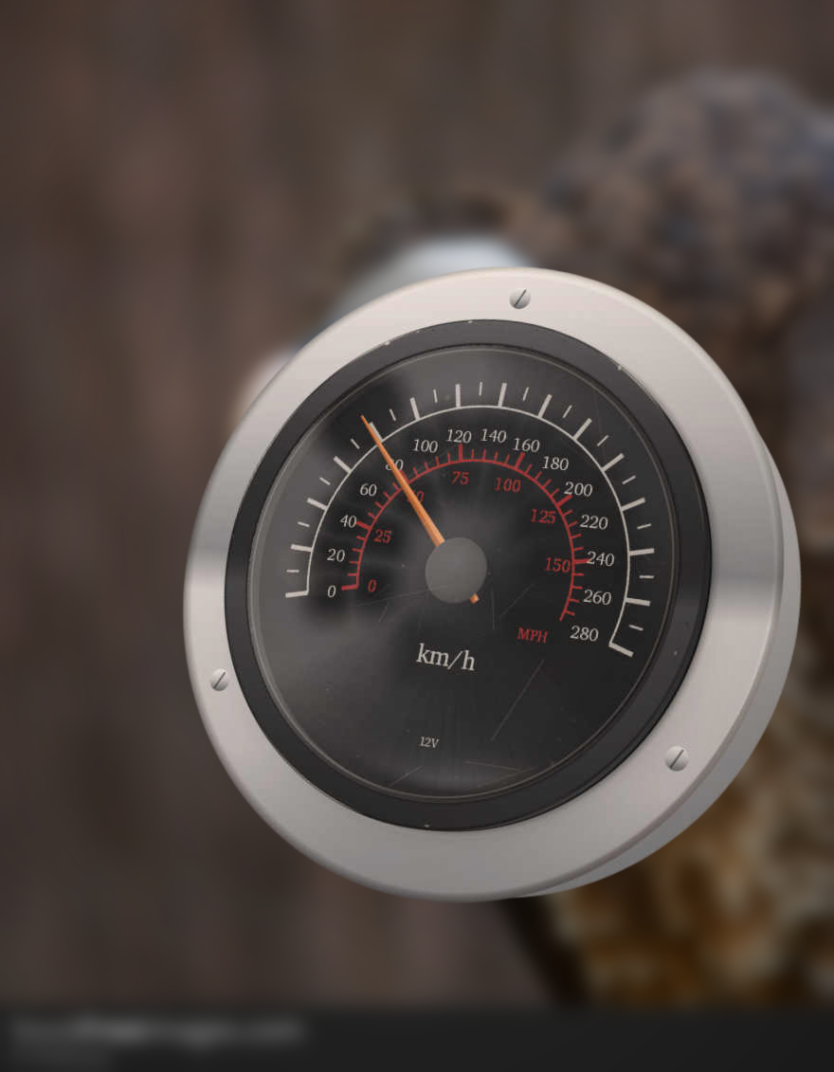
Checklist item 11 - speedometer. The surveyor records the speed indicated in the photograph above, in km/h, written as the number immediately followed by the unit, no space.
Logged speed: 80km/h
